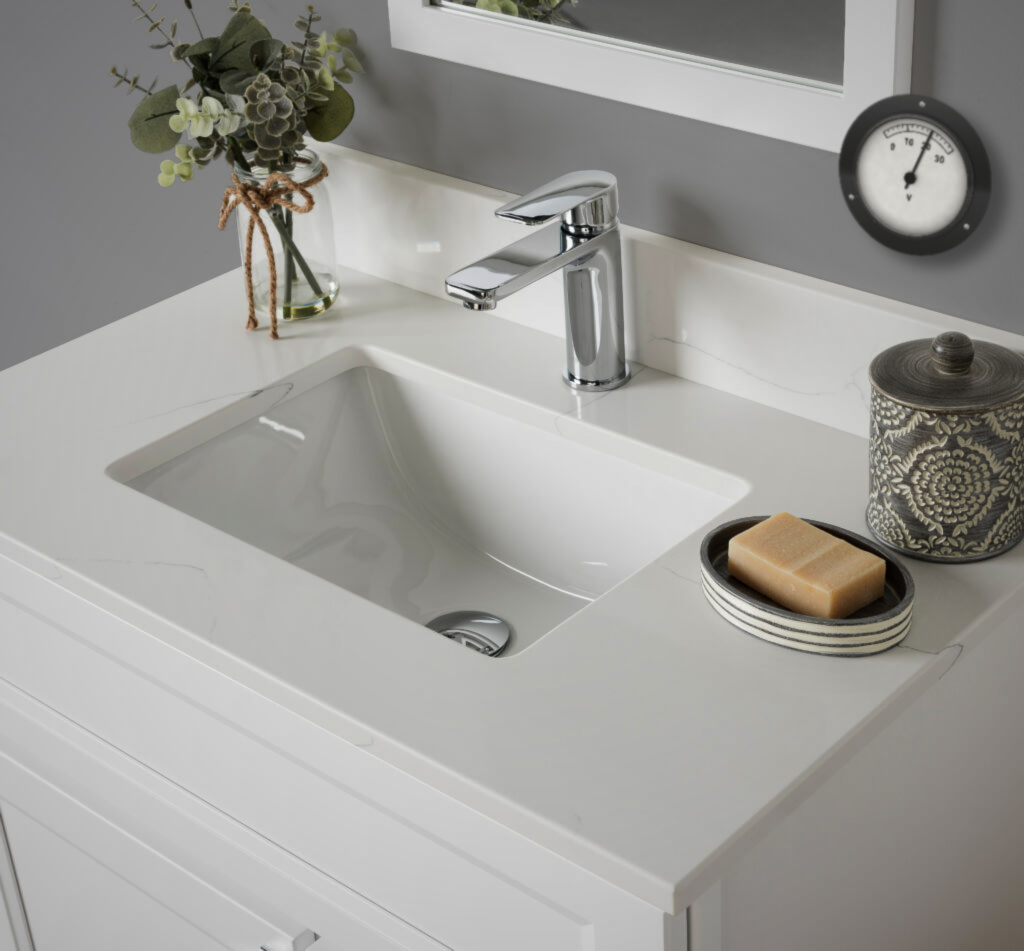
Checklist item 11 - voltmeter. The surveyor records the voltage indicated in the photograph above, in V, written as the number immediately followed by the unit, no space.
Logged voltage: 20V
